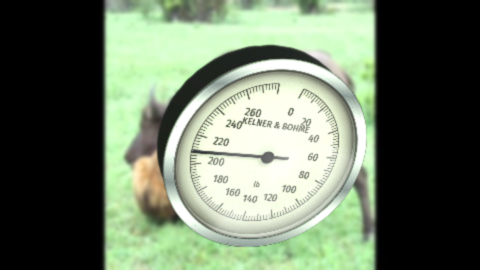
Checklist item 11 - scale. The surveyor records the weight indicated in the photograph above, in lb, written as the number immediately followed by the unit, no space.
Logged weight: 210lb
